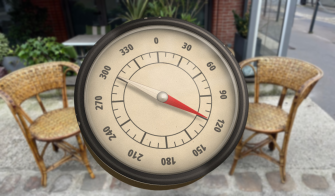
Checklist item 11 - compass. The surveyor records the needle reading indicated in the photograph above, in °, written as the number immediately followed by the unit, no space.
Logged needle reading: 120°
